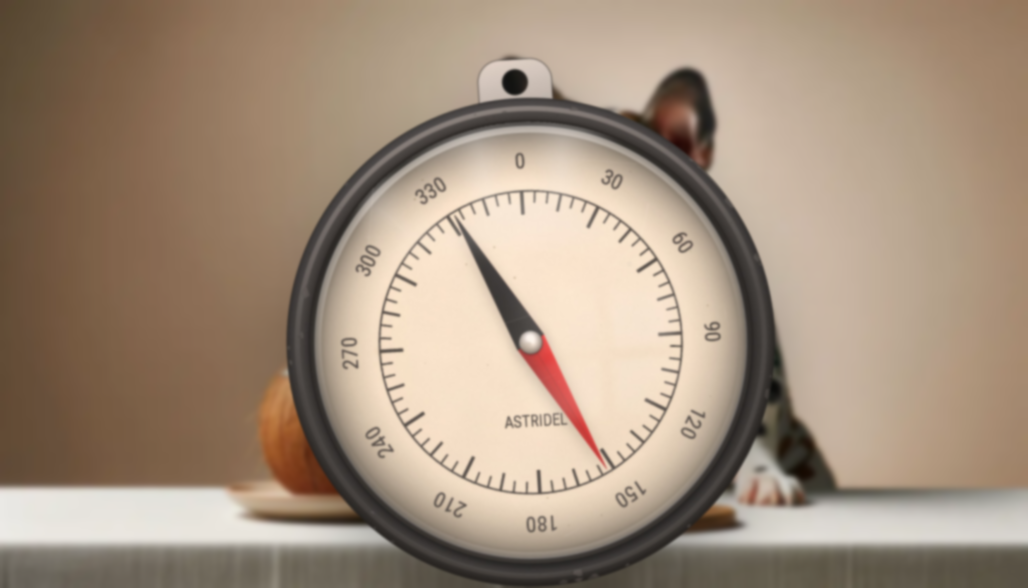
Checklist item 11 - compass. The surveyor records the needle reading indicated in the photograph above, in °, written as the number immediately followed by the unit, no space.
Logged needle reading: 152.5°
